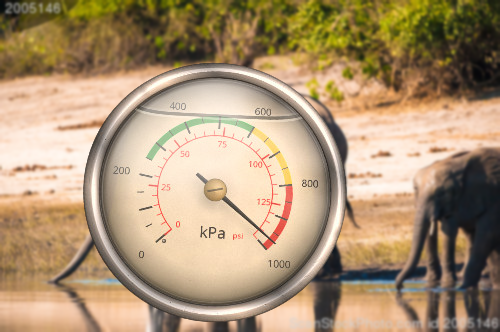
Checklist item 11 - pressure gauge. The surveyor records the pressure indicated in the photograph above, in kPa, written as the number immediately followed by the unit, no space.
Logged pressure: 975kPa
